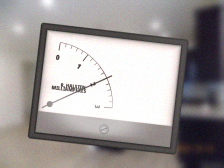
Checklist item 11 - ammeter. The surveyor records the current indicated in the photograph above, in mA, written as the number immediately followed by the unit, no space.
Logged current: 2mA
